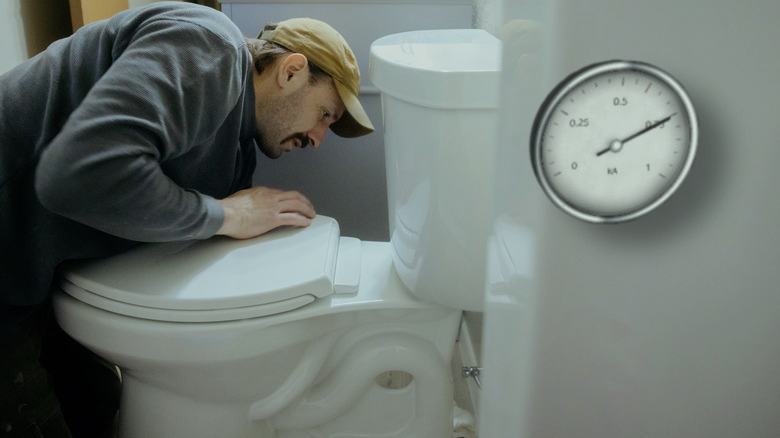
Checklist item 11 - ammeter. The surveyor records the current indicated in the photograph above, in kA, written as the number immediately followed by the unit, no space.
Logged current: 0.75kA
